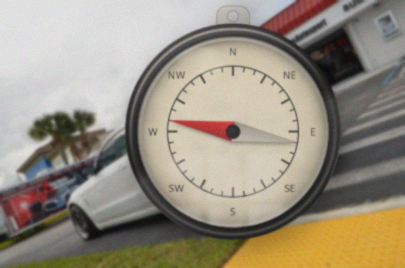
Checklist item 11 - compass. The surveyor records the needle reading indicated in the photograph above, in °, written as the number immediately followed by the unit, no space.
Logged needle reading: 280°
